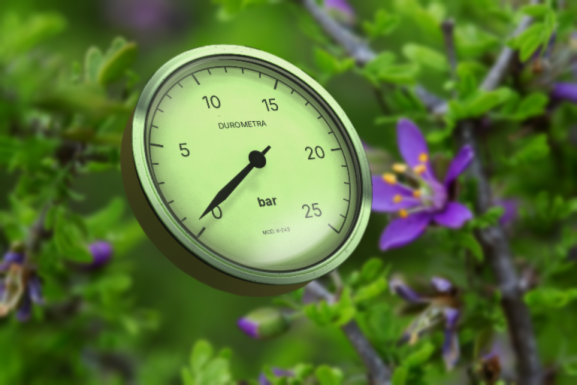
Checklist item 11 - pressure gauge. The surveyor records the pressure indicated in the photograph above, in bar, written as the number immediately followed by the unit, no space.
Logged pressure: 0.5bar
